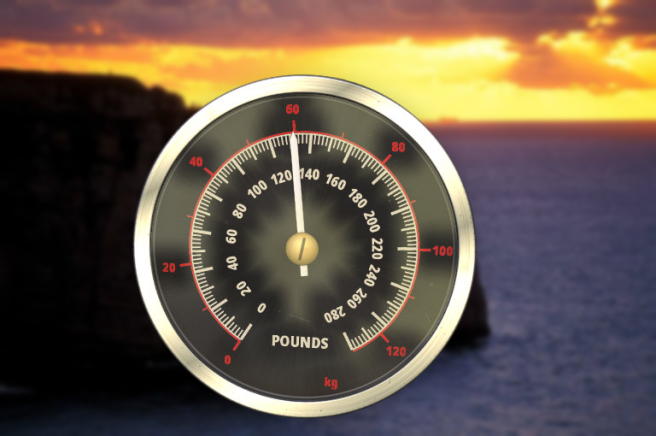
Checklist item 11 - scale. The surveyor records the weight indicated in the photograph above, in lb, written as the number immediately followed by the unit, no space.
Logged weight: 132lb
